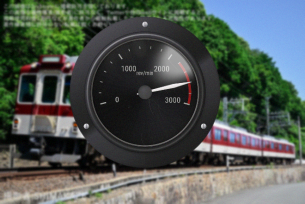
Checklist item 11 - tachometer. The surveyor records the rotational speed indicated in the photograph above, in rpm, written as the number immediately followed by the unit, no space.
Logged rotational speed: 2600rpm
